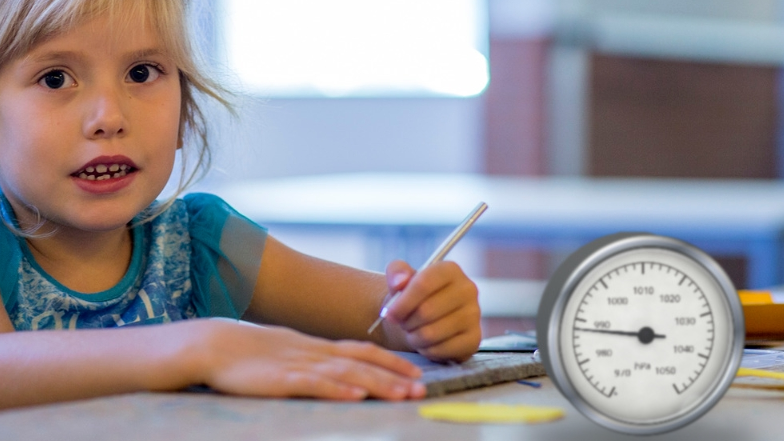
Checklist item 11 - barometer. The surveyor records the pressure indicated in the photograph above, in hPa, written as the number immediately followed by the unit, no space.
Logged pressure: 988hPa
